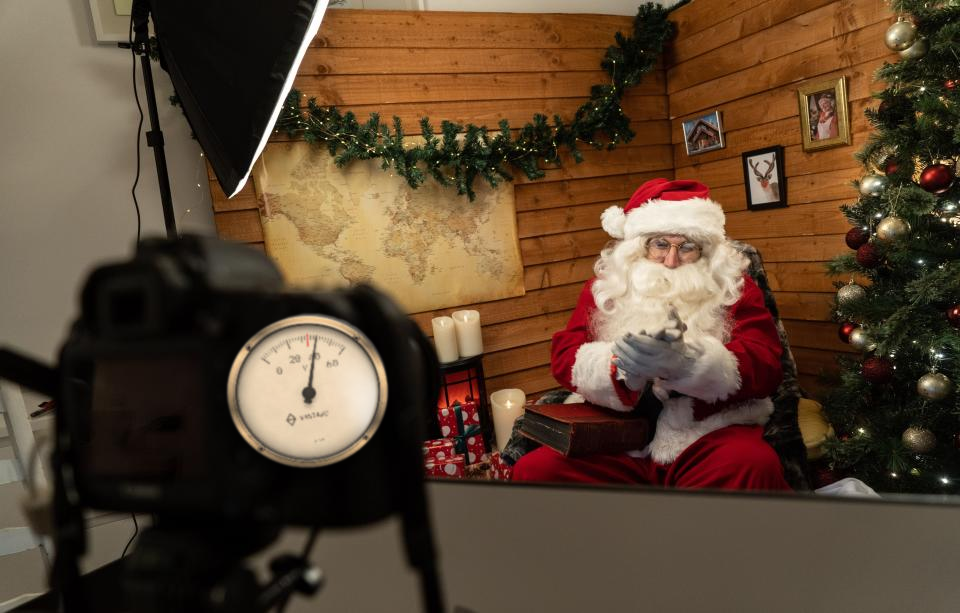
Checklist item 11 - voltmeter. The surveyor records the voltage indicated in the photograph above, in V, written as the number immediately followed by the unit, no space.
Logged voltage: 40V
